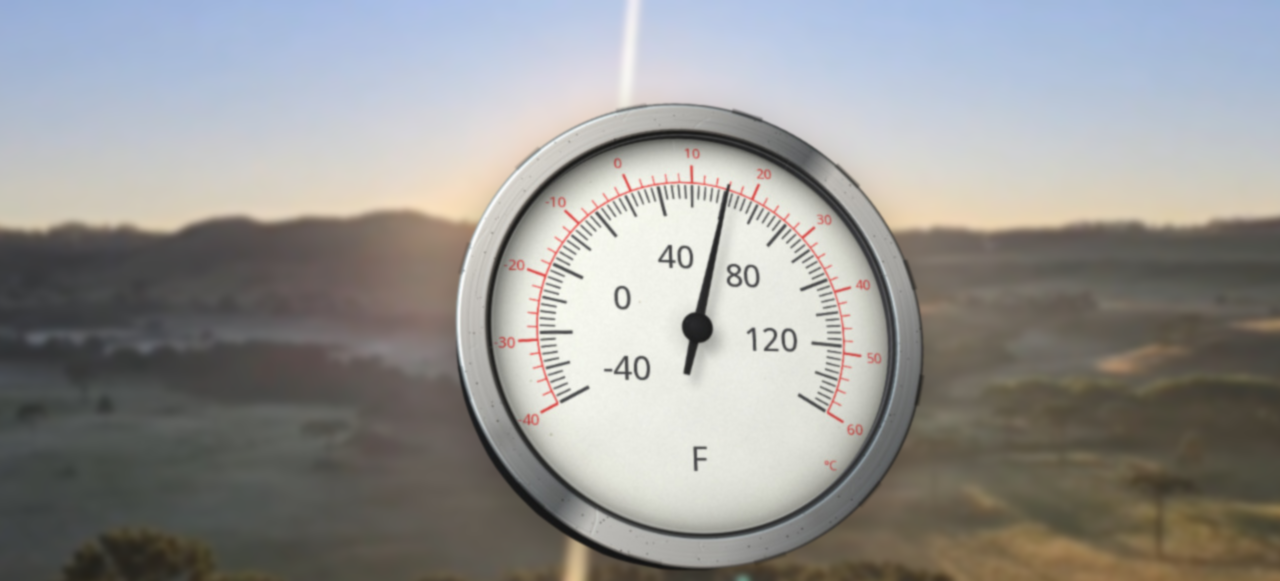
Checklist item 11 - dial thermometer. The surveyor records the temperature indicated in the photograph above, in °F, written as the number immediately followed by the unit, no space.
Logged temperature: 60°F
